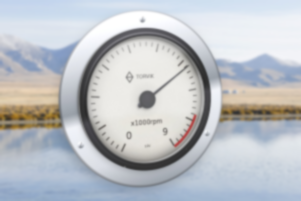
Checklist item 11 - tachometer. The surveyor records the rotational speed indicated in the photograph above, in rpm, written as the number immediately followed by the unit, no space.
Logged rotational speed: 6200rpm
